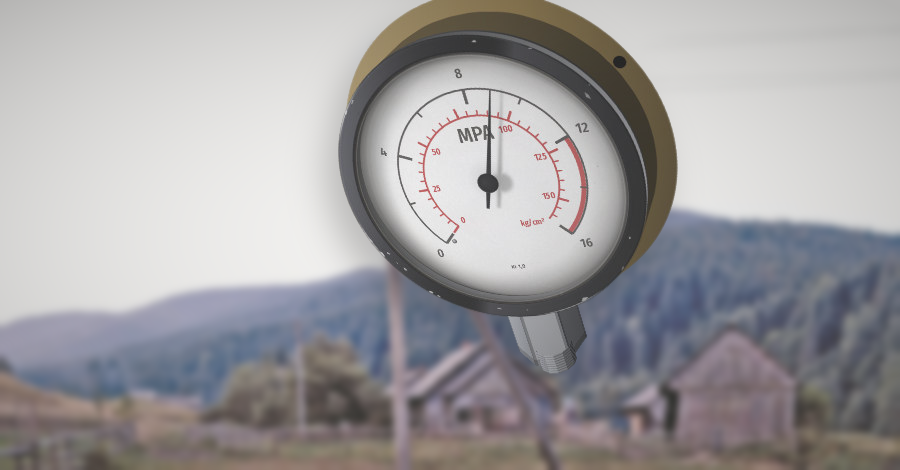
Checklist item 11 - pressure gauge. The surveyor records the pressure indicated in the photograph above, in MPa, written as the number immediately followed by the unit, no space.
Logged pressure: 9MPa
